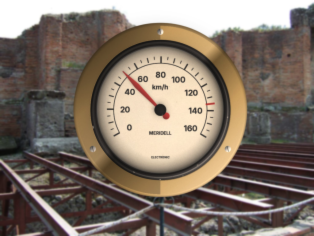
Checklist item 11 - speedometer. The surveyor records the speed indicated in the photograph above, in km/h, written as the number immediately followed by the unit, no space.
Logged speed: 50km/h
